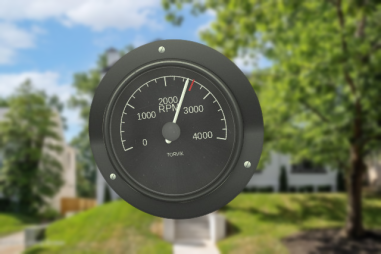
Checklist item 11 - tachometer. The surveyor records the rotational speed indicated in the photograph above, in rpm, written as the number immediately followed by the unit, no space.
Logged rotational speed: 2500rpm
